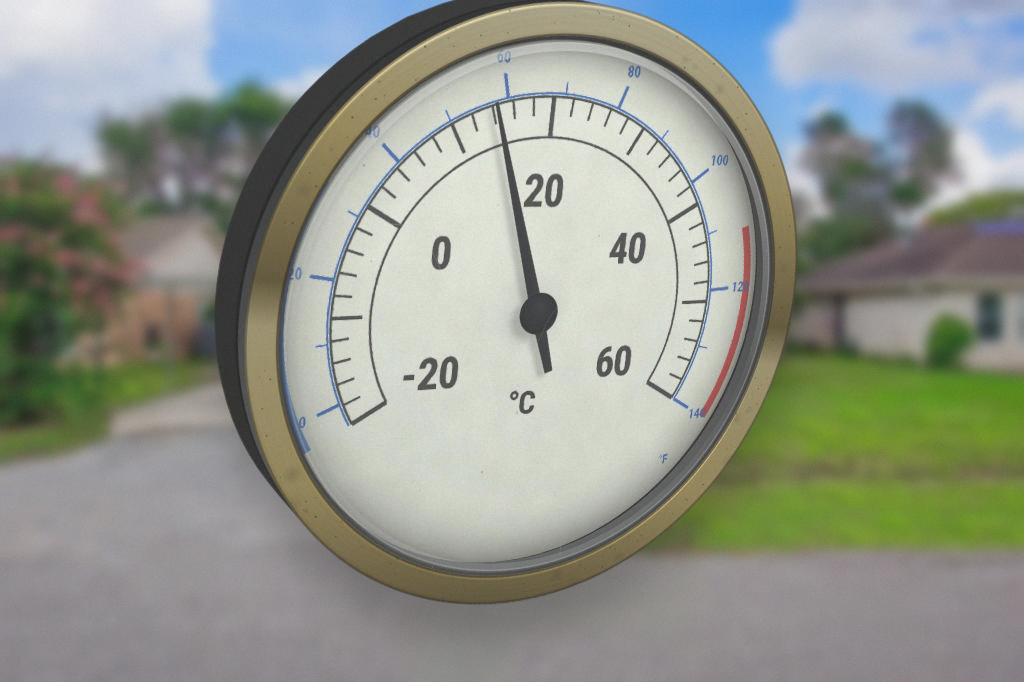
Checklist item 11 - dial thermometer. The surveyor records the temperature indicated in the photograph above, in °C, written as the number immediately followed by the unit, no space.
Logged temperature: 14°C
